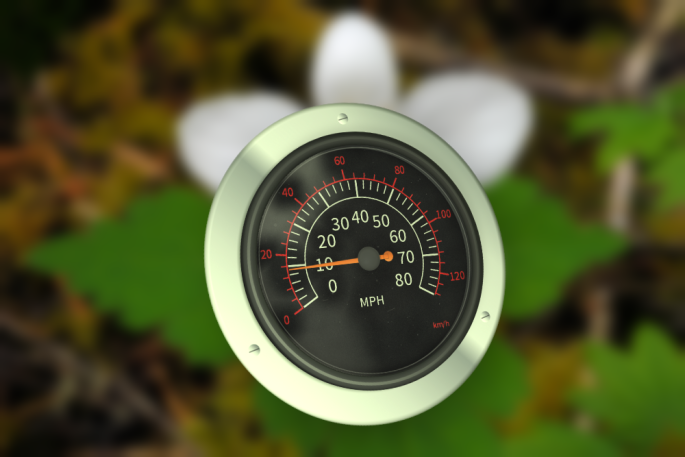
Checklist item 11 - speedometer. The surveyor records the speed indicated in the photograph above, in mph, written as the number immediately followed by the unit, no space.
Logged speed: 9mph
